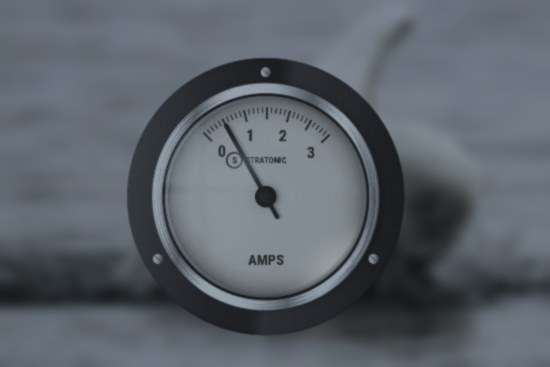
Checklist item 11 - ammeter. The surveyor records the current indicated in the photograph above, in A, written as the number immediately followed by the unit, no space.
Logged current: 0.5A
